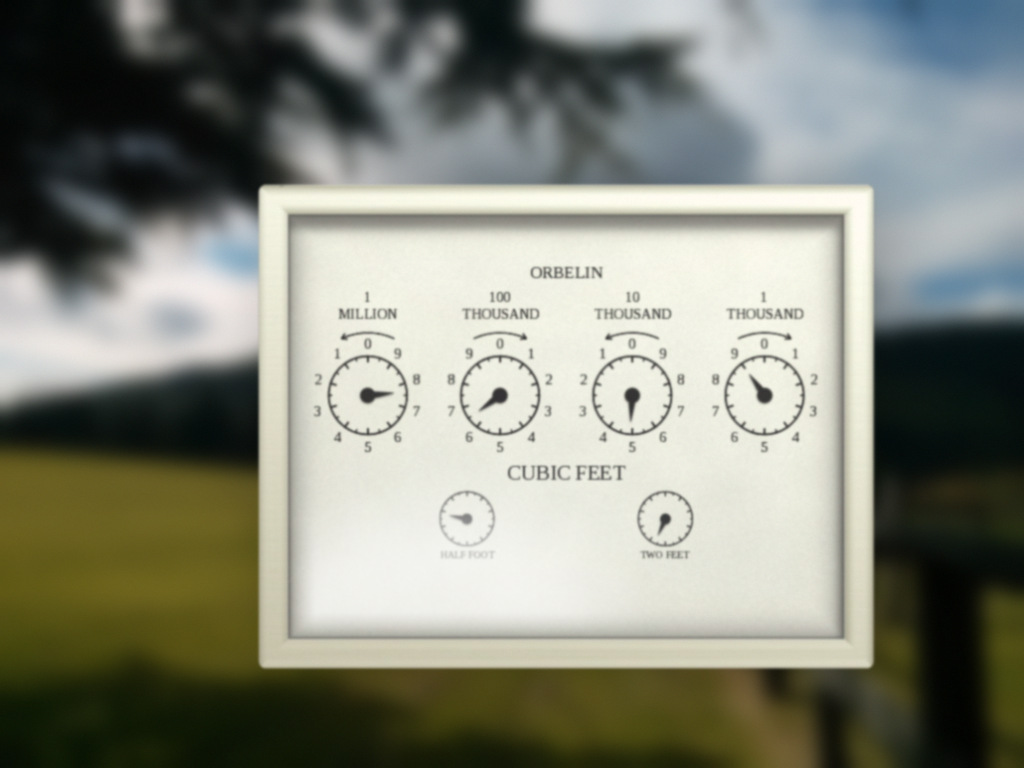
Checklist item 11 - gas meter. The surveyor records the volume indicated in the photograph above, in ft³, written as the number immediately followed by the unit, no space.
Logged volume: 764900ft³
